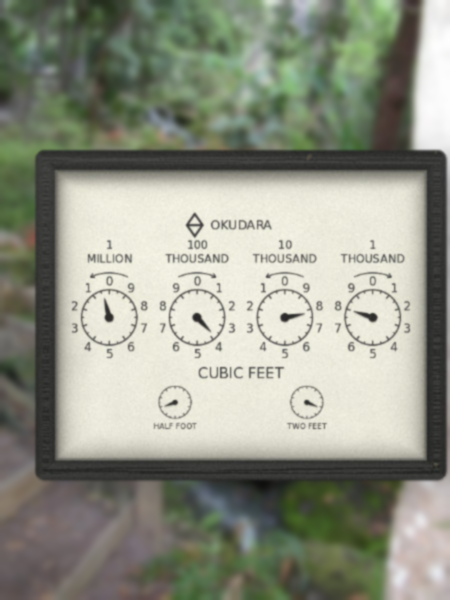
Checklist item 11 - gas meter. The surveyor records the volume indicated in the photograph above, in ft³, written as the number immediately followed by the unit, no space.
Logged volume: 37800ft³
